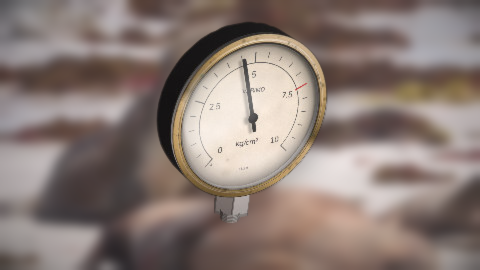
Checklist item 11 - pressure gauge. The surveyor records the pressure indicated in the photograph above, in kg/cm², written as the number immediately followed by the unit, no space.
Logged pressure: 4.5kg/cm²
